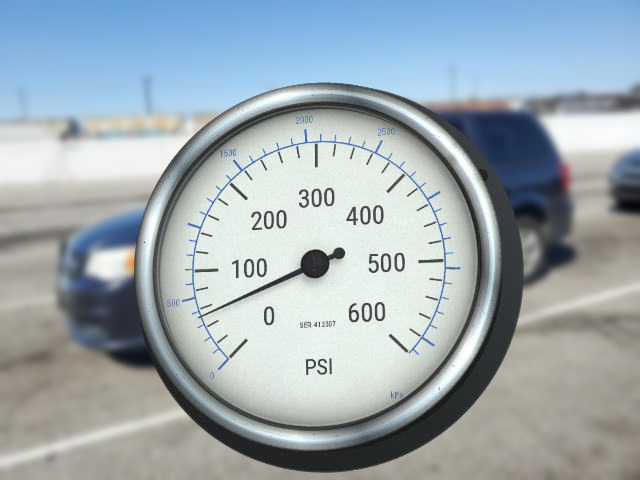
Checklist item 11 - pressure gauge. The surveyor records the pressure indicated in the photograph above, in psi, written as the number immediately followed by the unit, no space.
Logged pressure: 50psi
